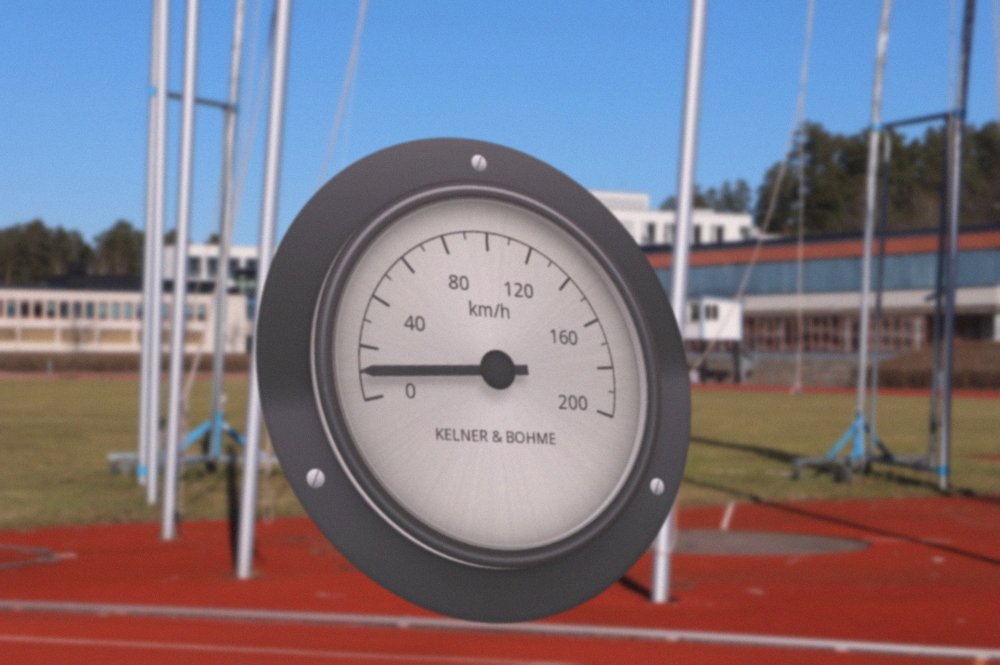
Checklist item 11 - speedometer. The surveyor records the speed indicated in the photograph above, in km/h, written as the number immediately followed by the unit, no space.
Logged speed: 10km/h
